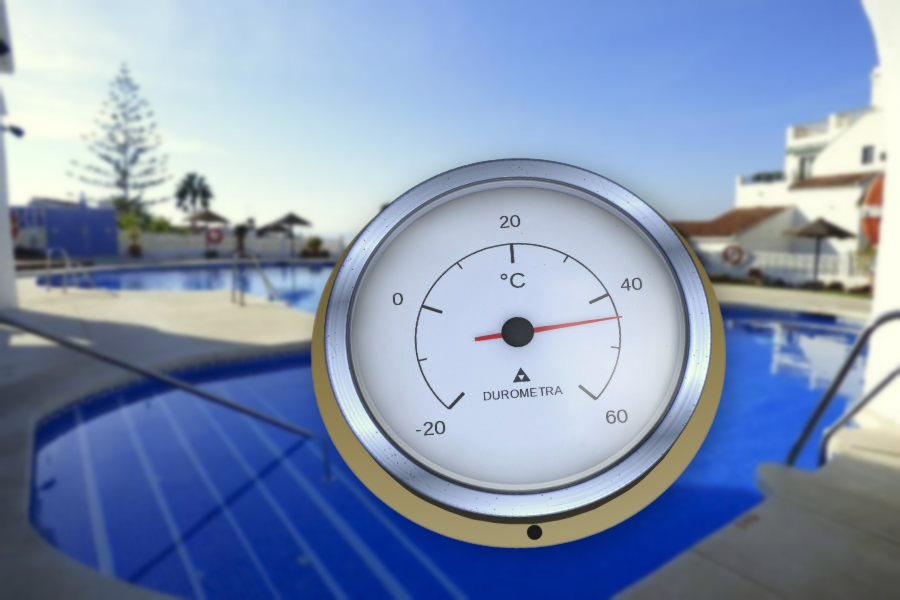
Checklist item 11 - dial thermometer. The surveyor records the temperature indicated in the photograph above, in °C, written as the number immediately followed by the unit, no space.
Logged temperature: 45°C
